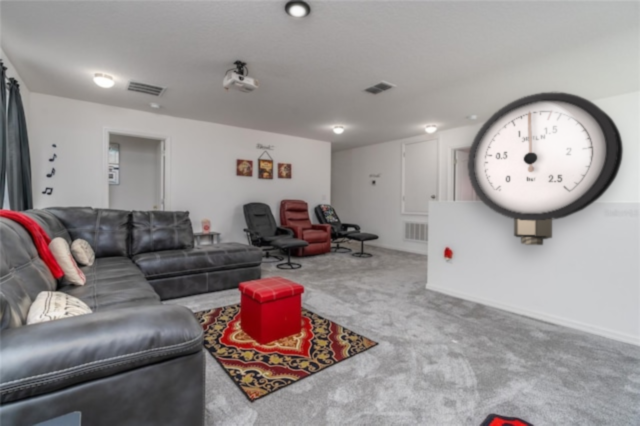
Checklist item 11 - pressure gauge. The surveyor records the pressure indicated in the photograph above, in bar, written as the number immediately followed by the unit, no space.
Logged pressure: 1.2bar
